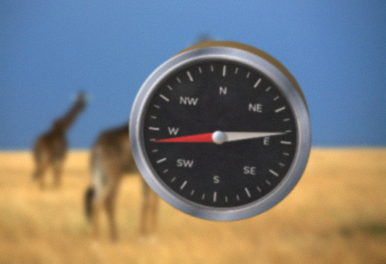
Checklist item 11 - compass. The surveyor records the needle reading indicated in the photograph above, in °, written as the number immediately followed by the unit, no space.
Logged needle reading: 260°
